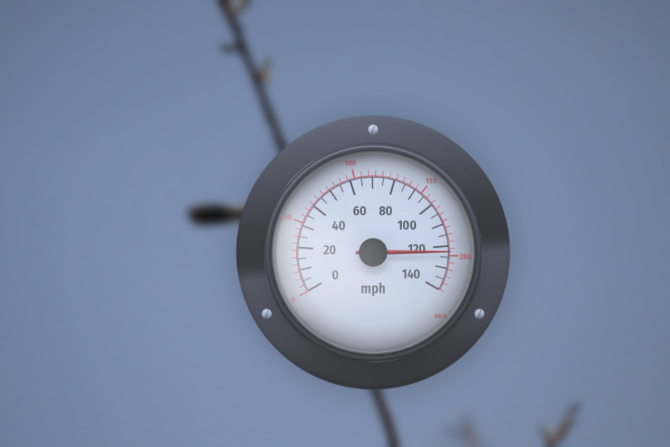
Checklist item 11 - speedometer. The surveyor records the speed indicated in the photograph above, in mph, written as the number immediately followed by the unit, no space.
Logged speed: 122.5mph
